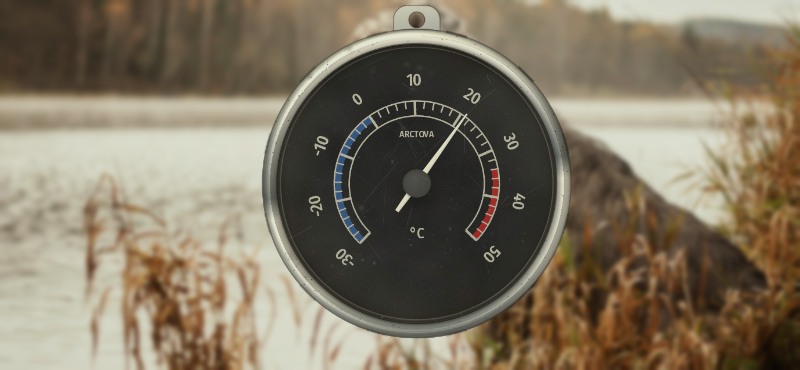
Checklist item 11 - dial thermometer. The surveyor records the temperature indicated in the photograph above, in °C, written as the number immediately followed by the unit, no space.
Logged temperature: 21°C
